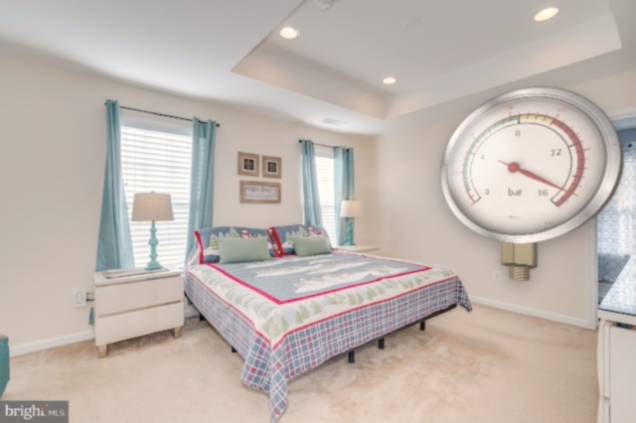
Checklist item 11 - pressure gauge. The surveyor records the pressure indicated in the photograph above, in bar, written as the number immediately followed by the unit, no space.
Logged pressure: 15bar
